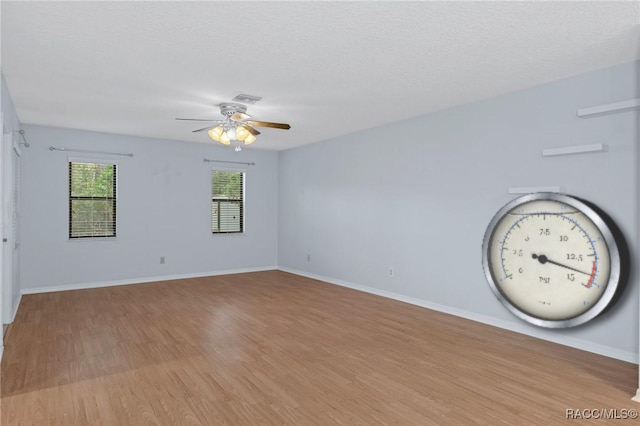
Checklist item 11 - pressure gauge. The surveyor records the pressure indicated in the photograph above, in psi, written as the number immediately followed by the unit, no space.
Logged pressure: 14psi
